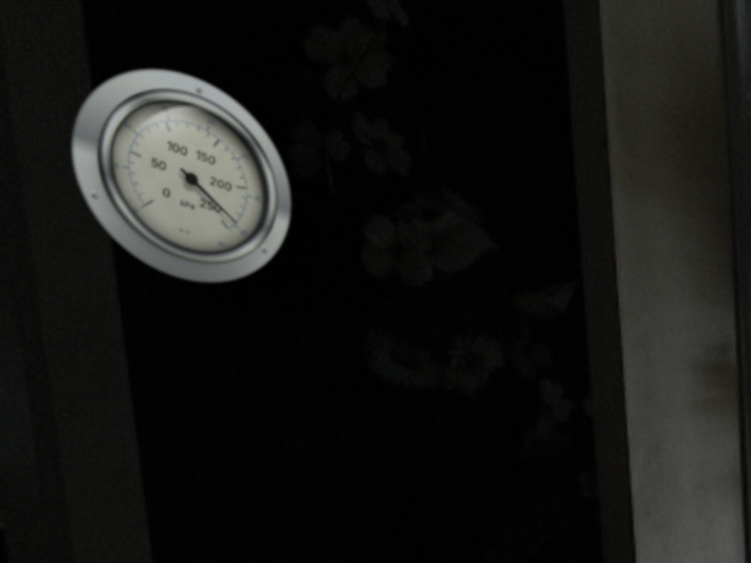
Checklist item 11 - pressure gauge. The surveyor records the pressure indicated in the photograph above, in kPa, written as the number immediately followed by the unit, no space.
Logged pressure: 240kPa
